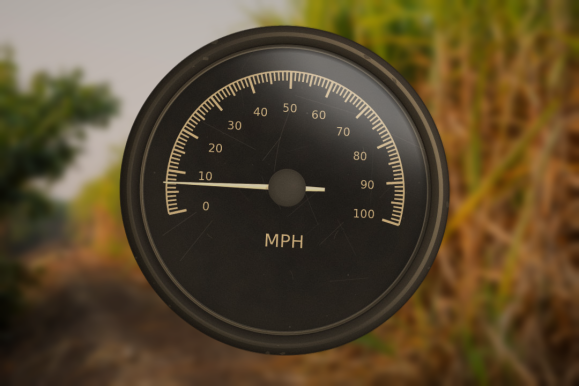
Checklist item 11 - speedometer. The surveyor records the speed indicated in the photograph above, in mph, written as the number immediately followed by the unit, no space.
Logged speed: 7mph
